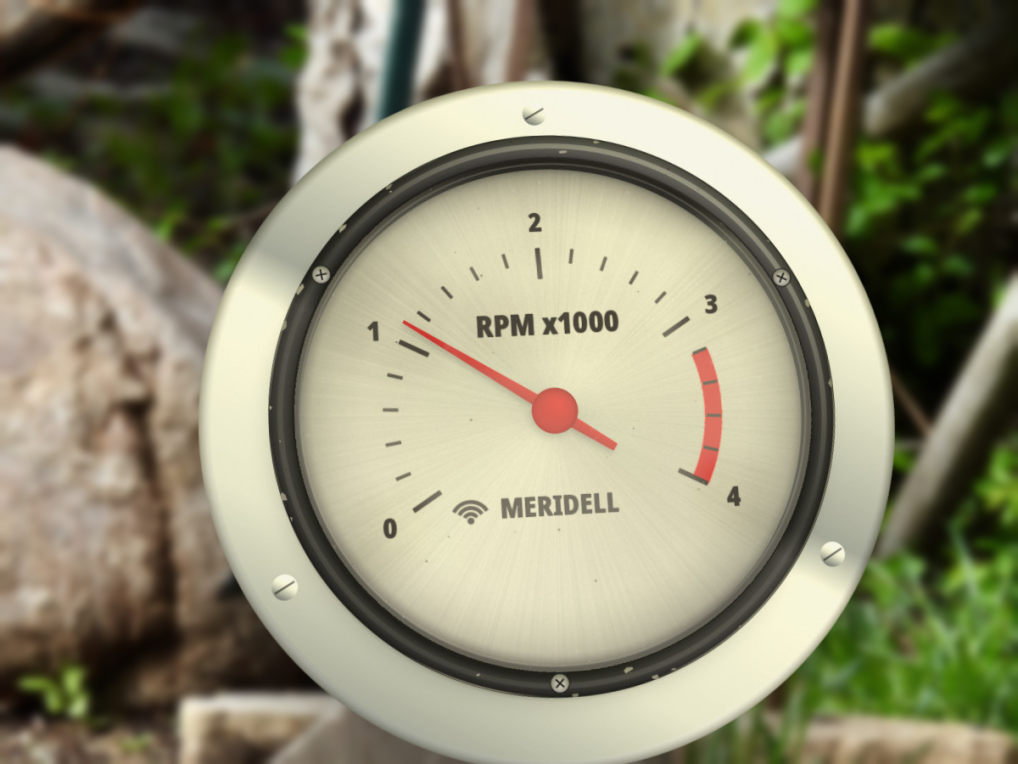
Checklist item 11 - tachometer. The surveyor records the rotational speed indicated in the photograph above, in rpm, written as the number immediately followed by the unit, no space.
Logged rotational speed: 1100rpm
